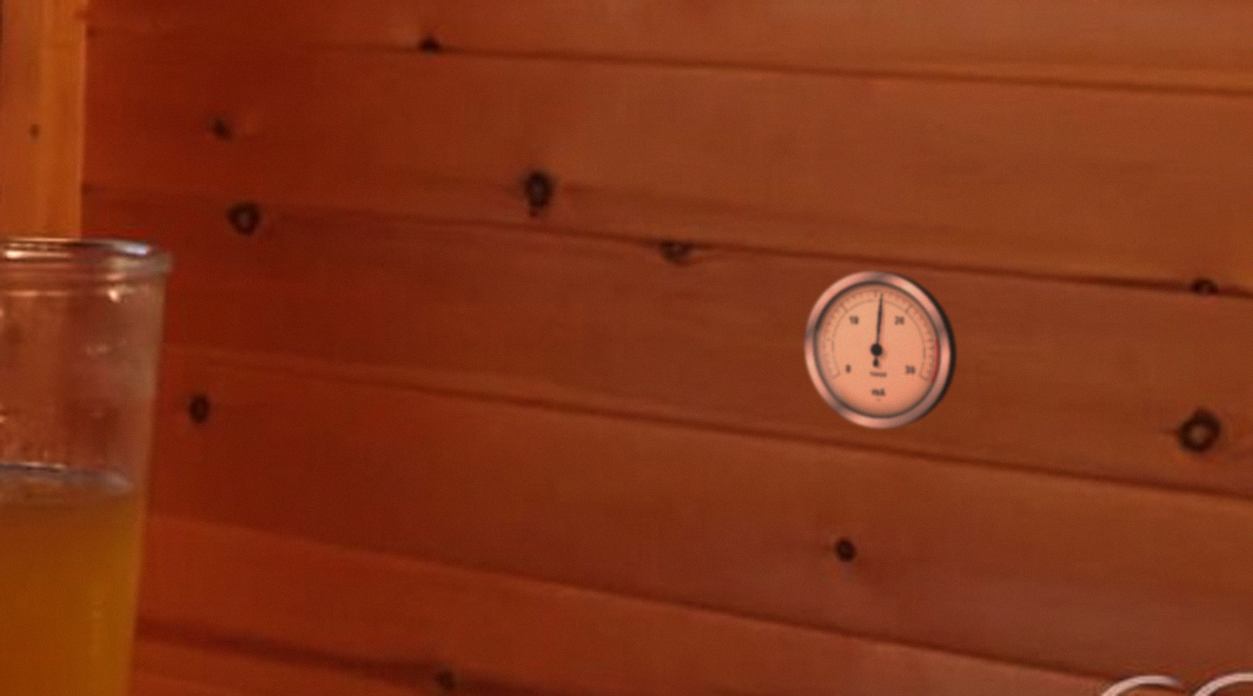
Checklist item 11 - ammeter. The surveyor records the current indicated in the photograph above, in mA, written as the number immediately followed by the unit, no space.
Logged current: 16mA
